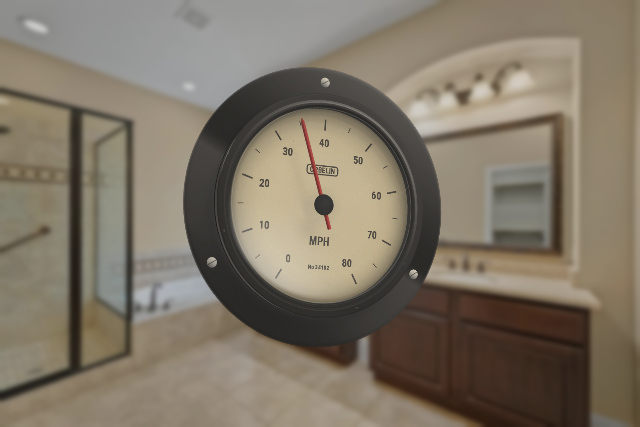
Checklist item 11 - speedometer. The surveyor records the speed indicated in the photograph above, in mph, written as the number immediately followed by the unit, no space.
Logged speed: 35mph
